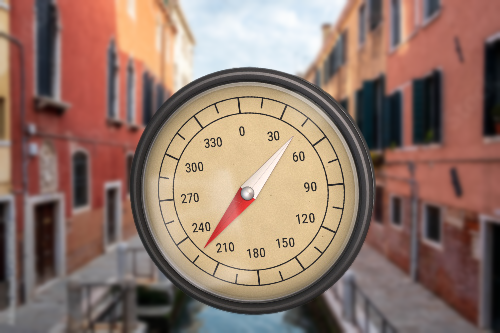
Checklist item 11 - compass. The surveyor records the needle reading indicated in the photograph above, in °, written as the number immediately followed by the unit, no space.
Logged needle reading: 225°
